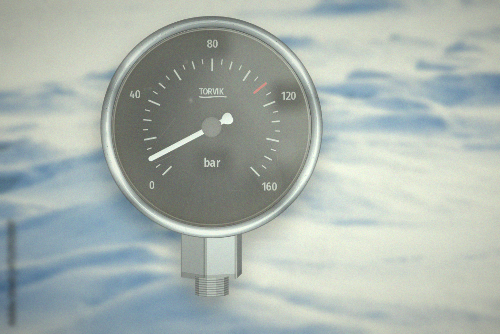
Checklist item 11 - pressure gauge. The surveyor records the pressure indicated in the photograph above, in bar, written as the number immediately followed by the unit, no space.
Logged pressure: 10bar
